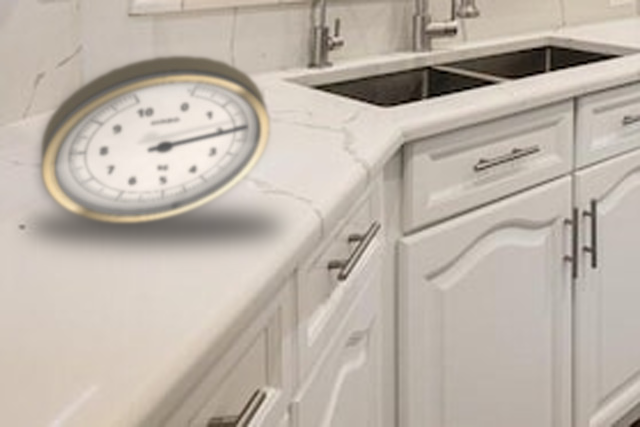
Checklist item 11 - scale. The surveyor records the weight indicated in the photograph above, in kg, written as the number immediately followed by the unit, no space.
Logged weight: 2kg
